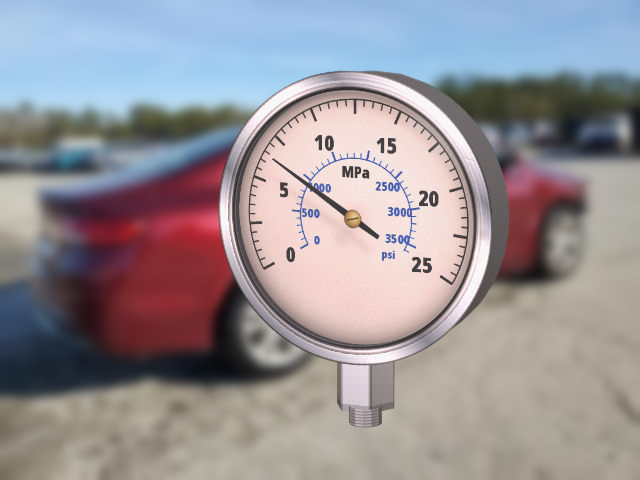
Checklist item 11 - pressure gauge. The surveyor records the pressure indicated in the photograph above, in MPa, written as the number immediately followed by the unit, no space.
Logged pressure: 6.5MPa
